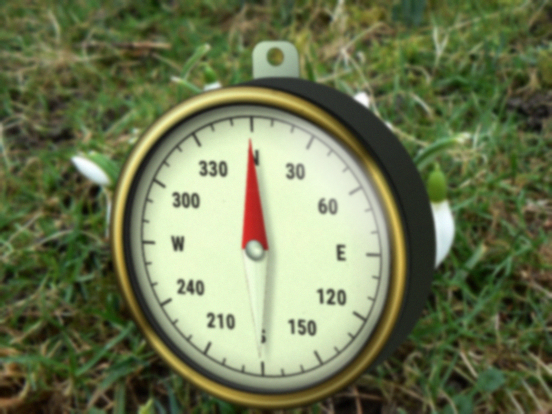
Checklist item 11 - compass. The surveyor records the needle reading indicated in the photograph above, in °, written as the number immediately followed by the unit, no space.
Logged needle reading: 0°
